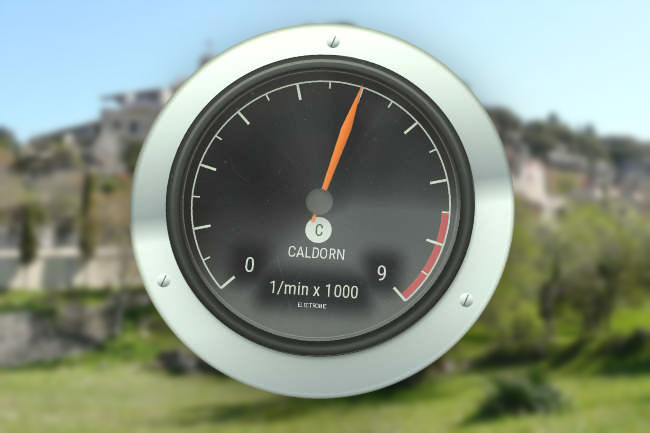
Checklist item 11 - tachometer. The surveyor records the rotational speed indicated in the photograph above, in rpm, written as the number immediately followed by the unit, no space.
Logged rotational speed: 5000rpm
